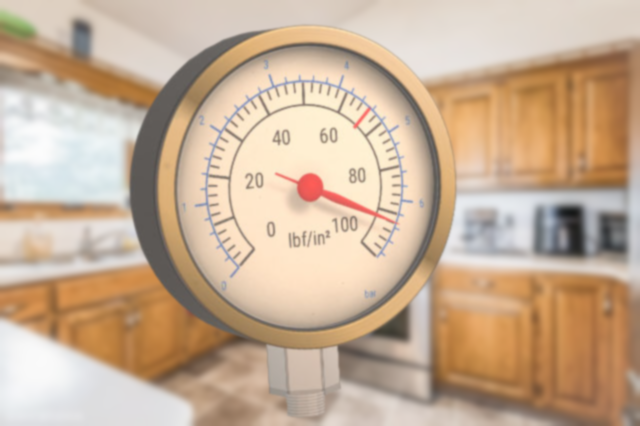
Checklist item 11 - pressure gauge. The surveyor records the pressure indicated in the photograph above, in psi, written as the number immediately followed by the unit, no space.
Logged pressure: 92psi
